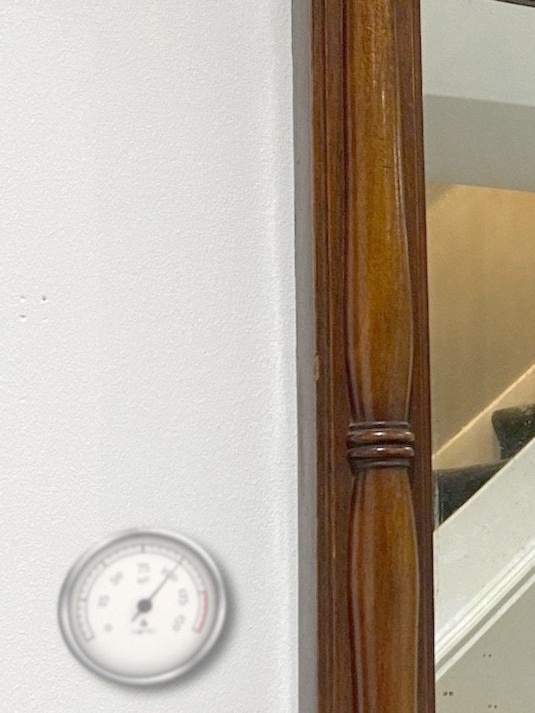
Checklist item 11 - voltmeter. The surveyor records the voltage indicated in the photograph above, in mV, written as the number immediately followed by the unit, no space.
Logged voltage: 100mV
